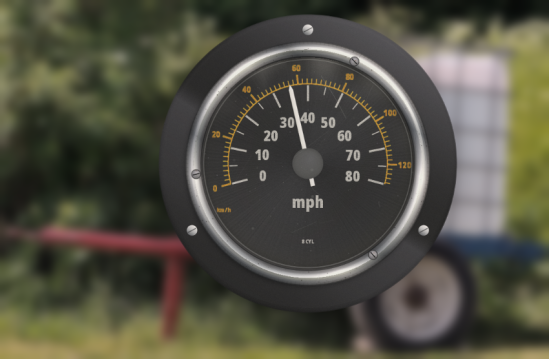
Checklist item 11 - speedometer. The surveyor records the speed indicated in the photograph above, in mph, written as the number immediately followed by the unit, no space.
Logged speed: 35mph
